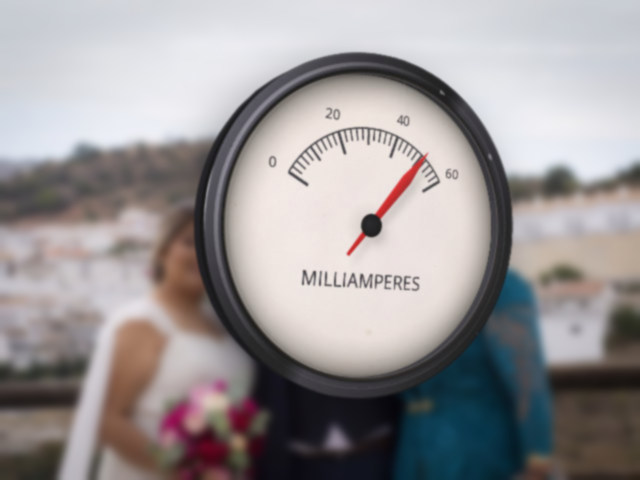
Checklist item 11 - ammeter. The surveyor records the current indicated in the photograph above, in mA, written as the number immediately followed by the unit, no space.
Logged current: 50mA
